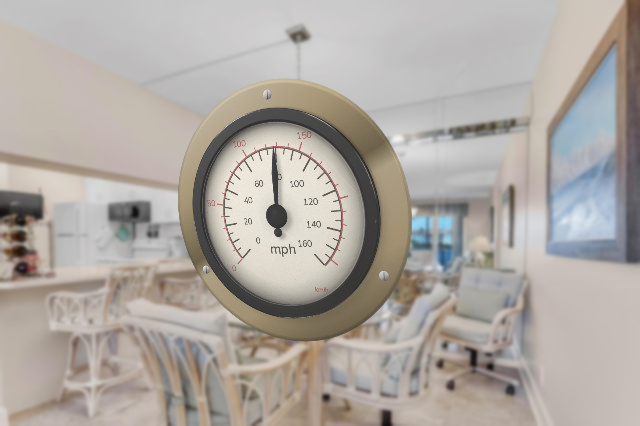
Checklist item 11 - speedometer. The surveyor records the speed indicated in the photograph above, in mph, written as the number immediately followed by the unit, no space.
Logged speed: 80mph
